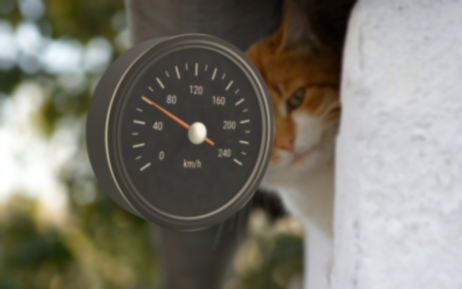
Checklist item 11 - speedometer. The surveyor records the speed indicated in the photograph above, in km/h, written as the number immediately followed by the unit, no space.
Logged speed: 60km/h
